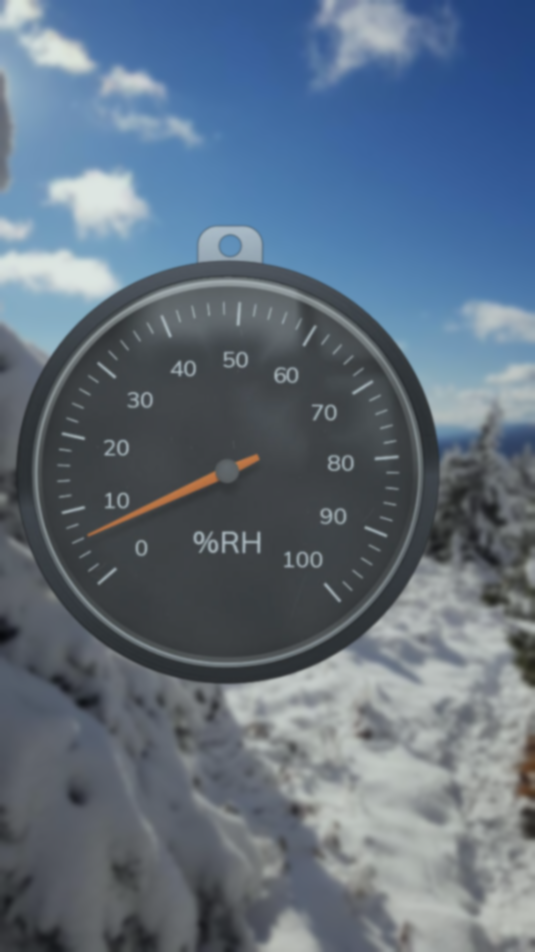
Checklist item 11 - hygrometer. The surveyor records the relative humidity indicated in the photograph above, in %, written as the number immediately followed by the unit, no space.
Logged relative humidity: 6%
